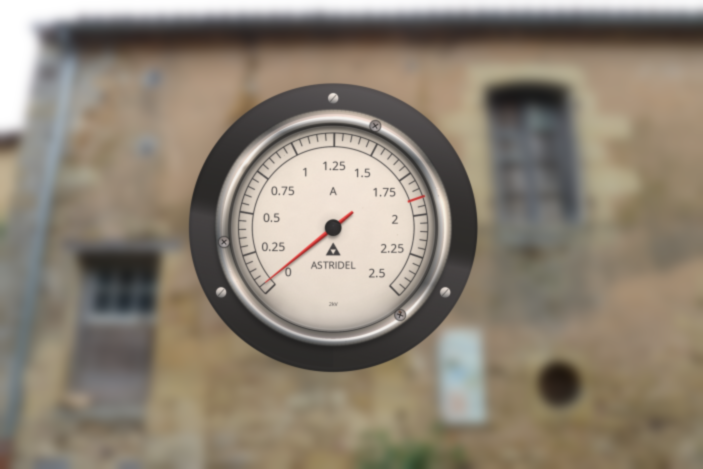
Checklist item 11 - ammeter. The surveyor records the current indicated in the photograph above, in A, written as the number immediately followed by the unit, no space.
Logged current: 0.05A
